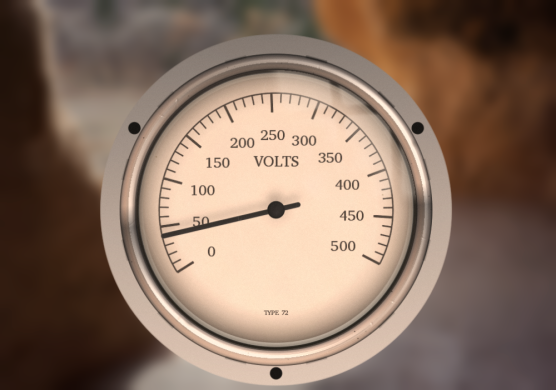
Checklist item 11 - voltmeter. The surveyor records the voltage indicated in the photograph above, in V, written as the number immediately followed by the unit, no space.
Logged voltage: 40V
